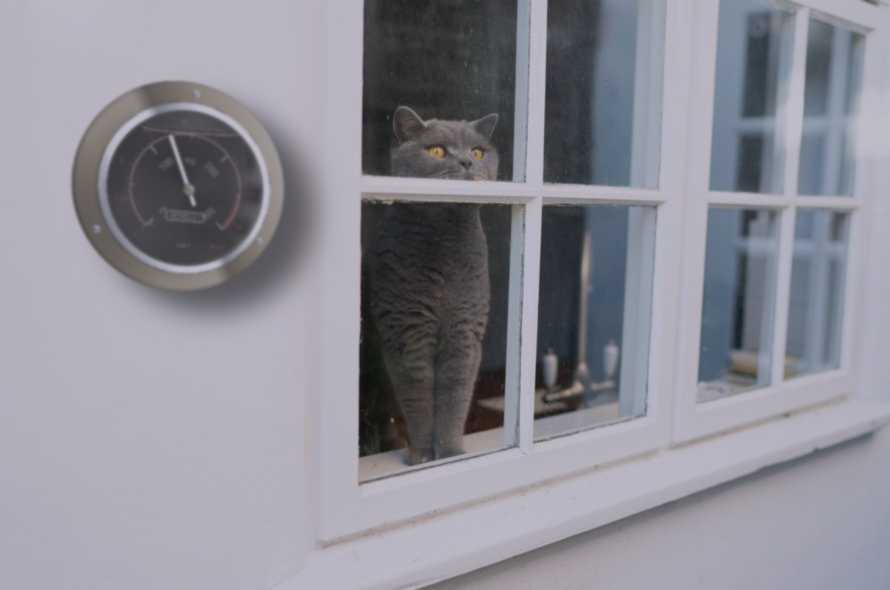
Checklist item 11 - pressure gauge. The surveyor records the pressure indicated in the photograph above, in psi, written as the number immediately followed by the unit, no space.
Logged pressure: 125psi
